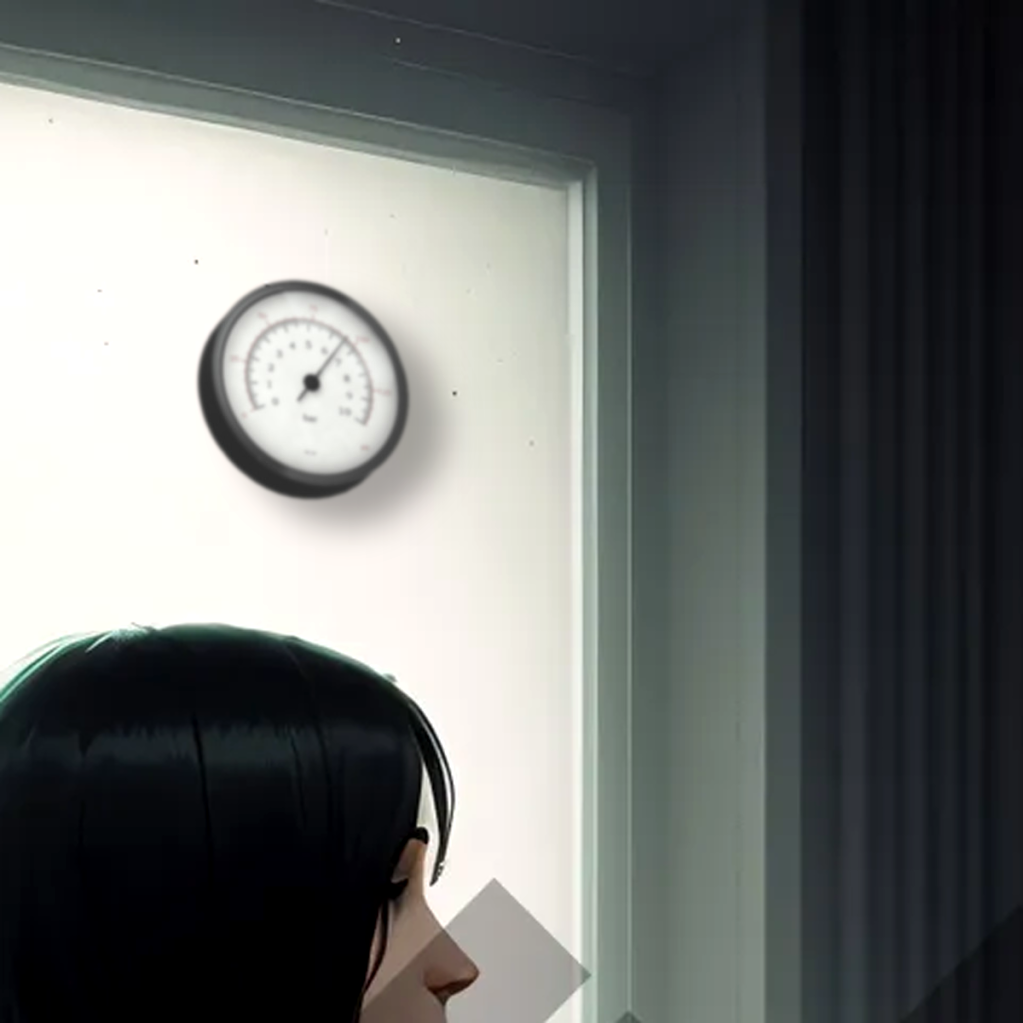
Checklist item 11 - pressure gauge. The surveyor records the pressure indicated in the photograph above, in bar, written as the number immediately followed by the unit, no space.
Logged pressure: 6.5bar
